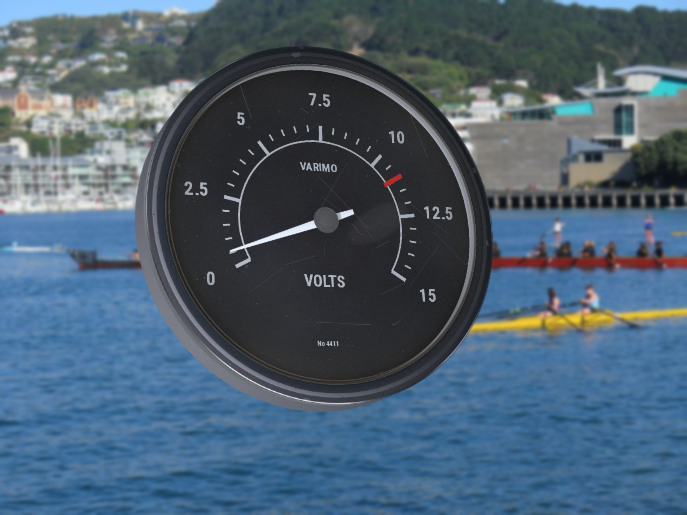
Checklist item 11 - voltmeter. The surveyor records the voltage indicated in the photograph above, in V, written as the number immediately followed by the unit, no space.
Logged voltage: 0.5V
